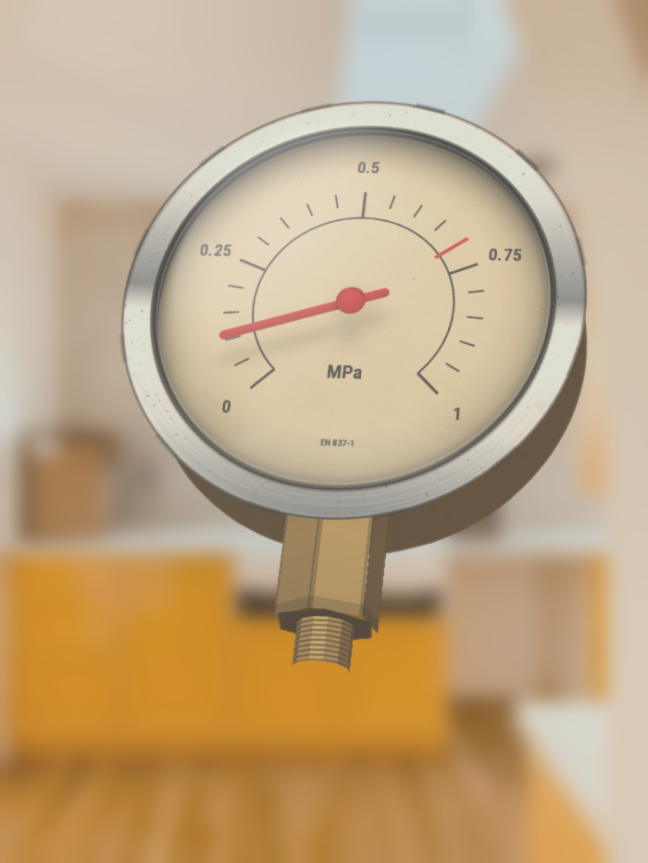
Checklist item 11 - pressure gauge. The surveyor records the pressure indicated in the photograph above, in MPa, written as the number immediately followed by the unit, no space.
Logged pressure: 0.1MPa
